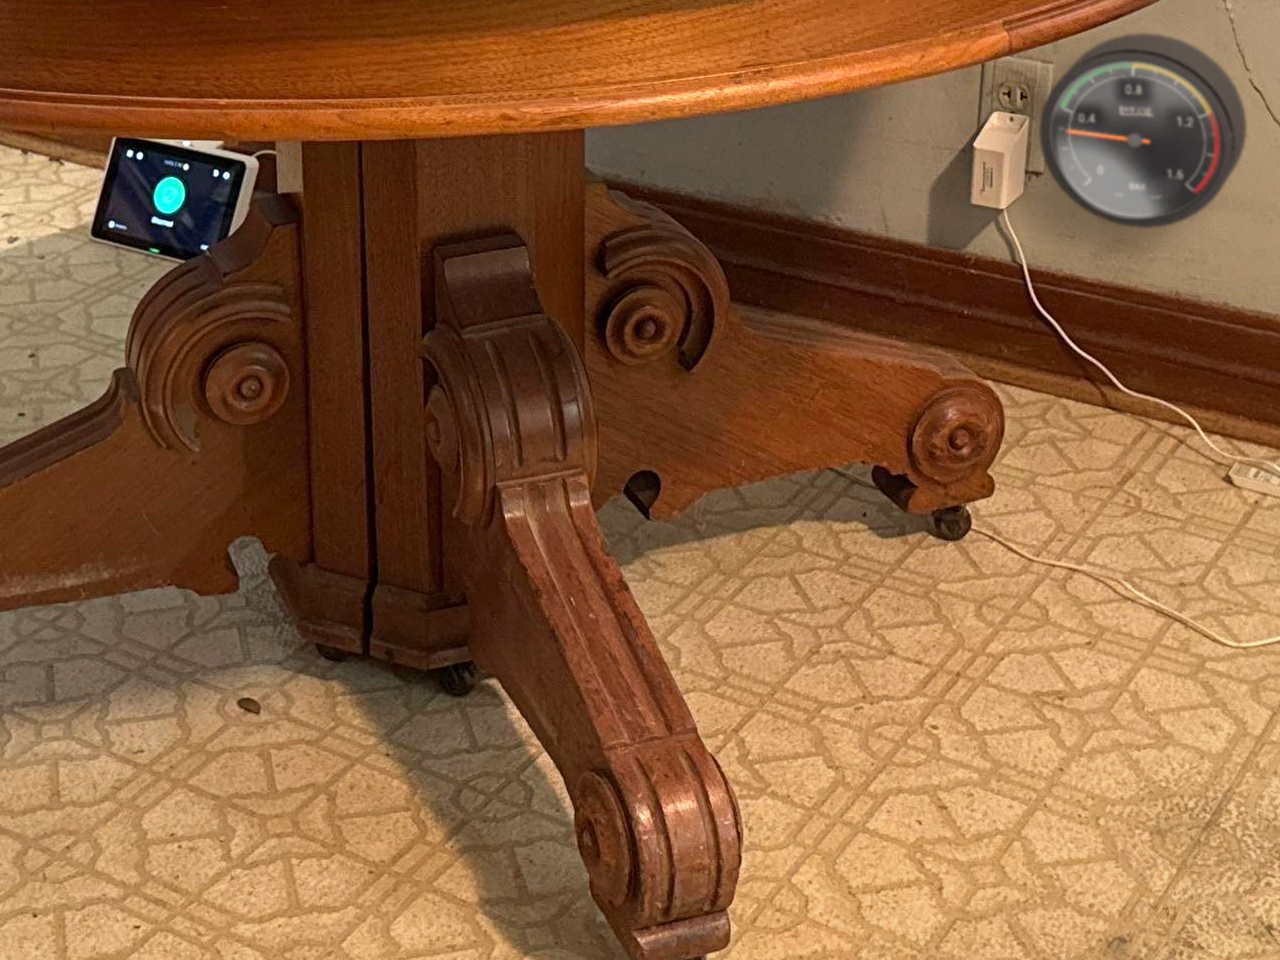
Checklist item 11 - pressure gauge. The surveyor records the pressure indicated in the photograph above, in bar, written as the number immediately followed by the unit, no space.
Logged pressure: 0.3bar
